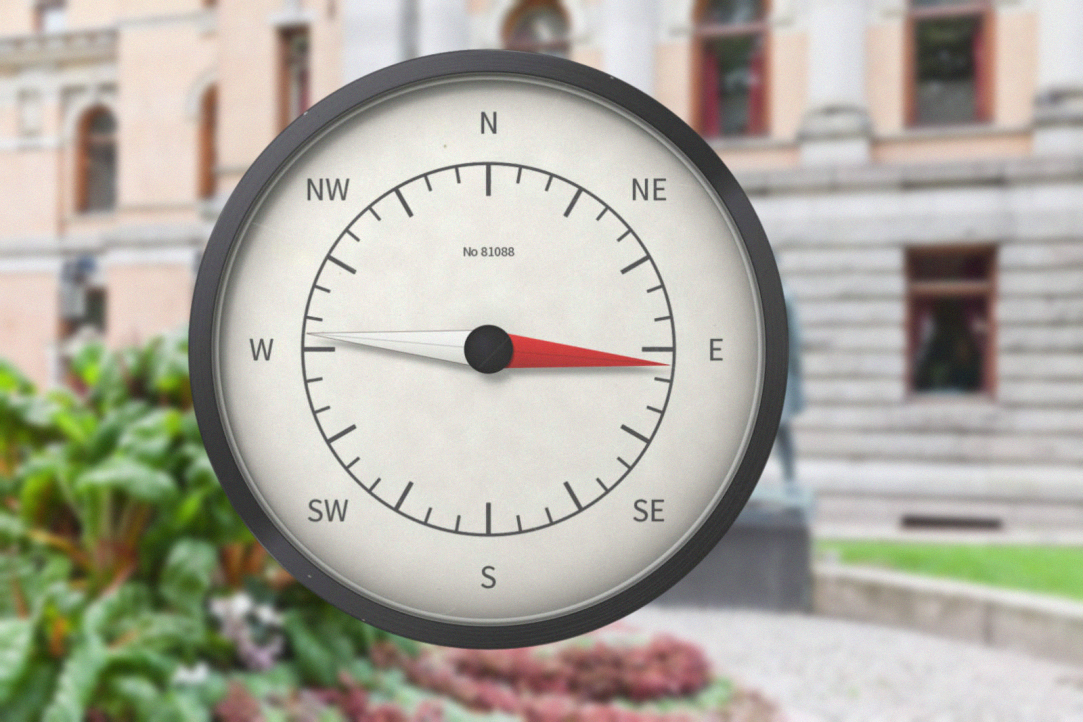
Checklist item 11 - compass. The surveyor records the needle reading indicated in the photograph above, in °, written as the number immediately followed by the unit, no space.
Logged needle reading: 95°
